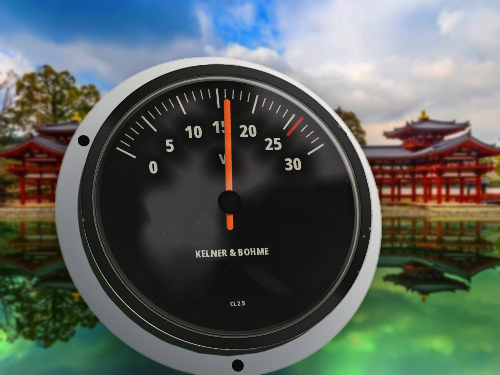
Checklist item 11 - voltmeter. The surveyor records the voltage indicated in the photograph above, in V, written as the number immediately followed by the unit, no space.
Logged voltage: 16V
